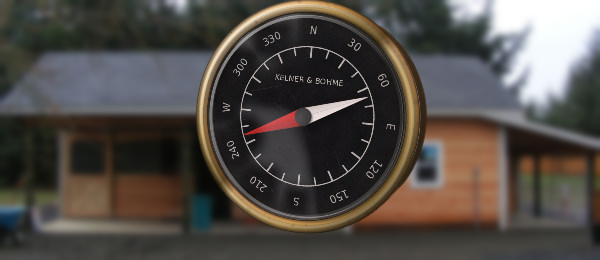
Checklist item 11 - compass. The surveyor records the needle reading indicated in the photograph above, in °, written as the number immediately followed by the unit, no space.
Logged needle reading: 247.5°
